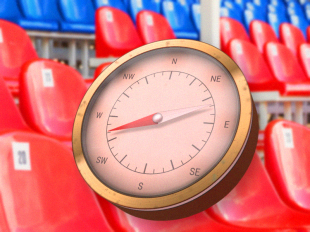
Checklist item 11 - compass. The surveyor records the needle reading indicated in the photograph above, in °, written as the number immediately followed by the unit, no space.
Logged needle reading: 250°
